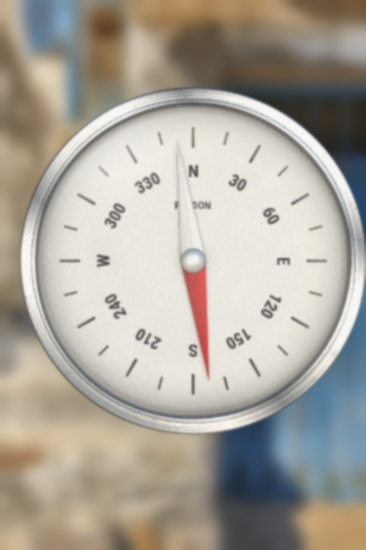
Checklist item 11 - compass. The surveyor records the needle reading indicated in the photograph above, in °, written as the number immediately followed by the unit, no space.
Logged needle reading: 172.5°
